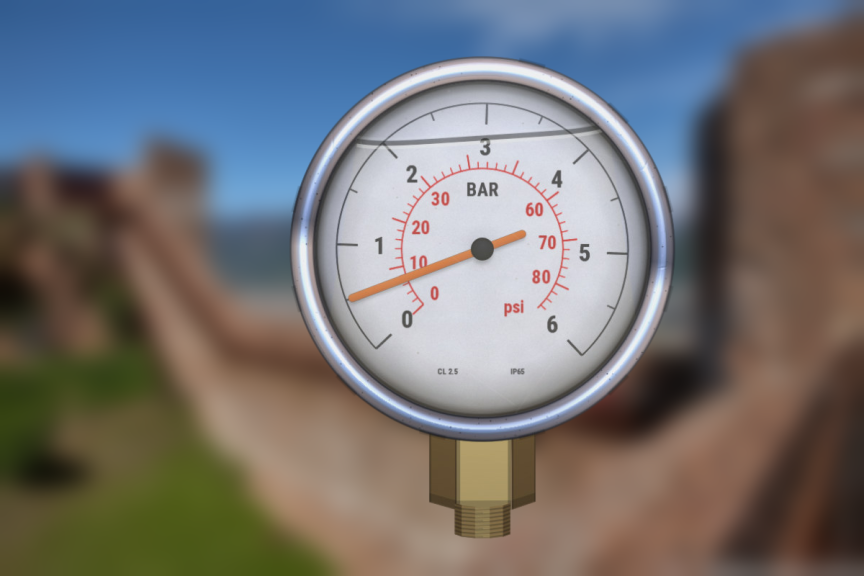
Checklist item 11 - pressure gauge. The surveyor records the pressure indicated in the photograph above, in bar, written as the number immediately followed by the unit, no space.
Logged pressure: 0.5bar
